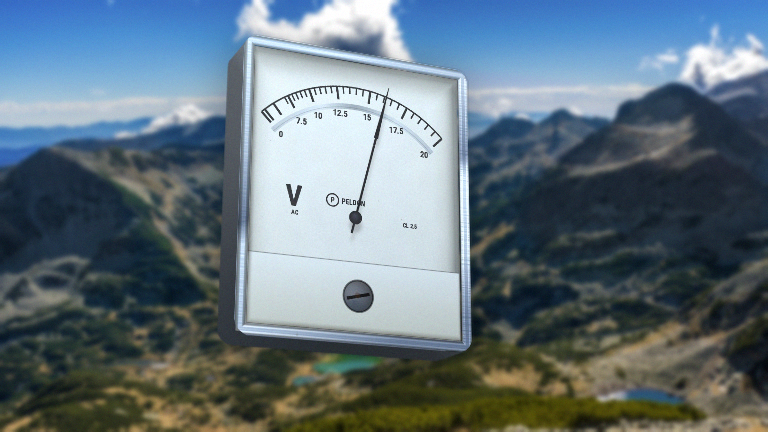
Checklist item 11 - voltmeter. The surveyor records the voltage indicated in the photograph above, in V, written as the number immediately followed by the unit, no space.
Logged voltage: 16V
